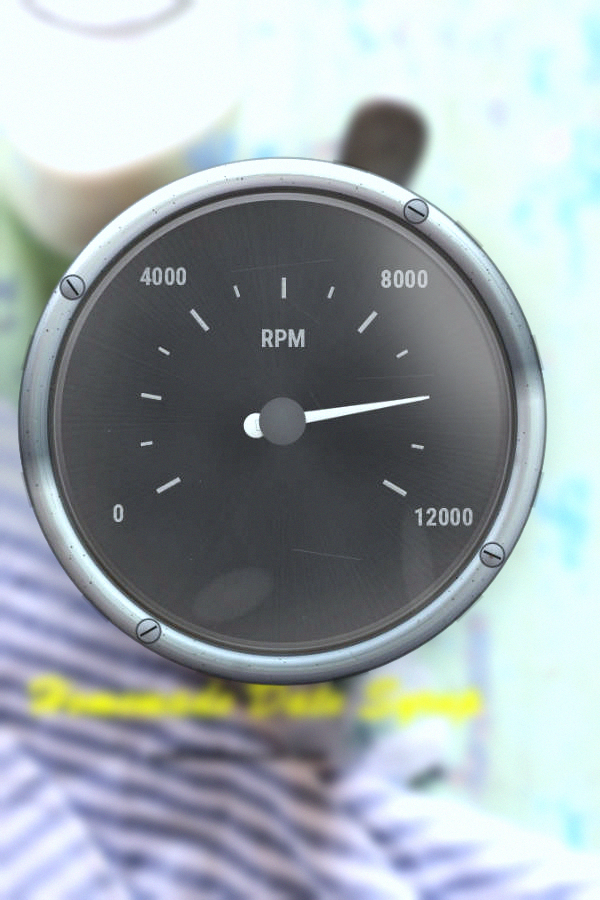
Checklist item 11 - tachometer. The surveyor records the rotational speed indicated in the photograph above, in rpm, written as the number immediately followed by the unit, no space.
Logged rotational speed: 10000rpm
